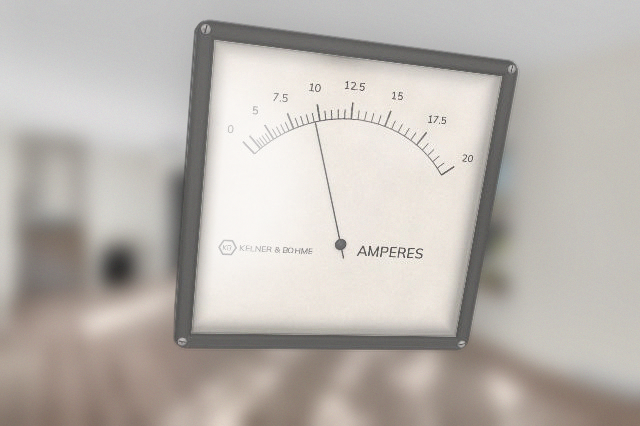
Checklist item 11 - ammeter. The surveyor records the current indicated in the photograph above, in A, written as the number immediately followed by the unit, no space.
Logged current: 9.5A
